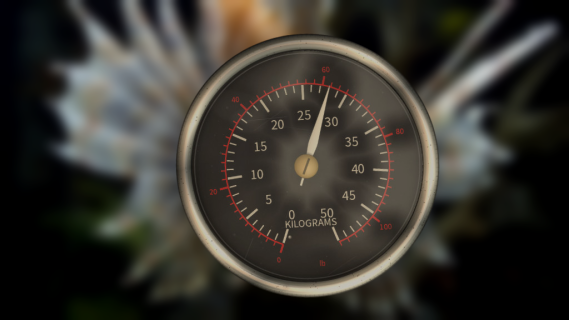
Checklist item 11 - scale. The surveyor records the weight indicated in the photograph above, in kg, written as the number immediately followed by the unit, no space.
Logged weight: 28kg
